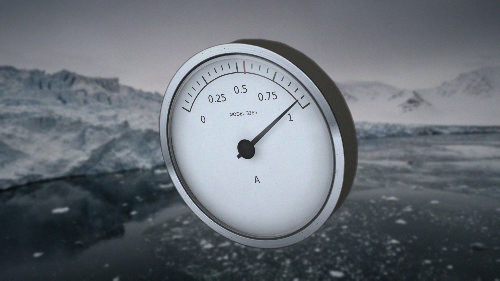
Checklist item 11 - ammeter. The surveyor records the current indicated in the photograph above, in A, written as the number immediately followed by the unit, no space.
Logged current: 0.95A
